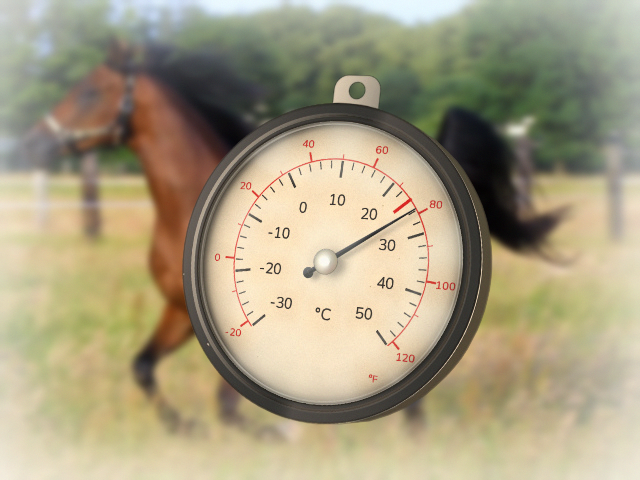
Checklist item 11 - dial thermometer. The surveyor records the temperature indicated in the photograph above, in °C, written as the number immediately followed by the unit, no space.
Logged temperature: 26°C
